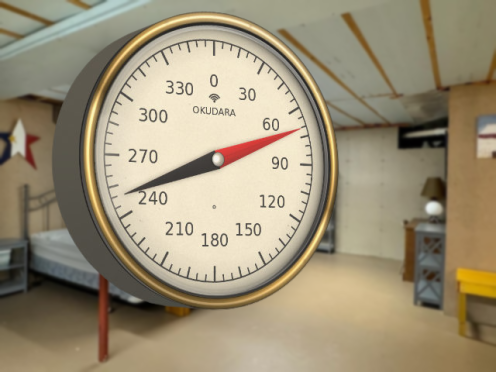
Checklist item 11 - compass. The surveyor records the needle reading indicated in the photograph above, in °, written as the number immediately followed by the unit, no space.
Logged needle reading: 70°
